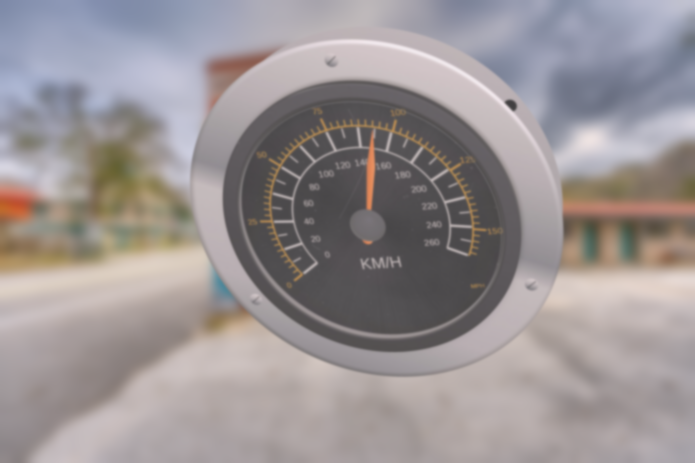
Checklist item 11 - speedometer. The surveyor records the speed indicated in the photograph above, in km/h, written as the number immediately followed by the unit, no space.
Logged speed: 150km/h
